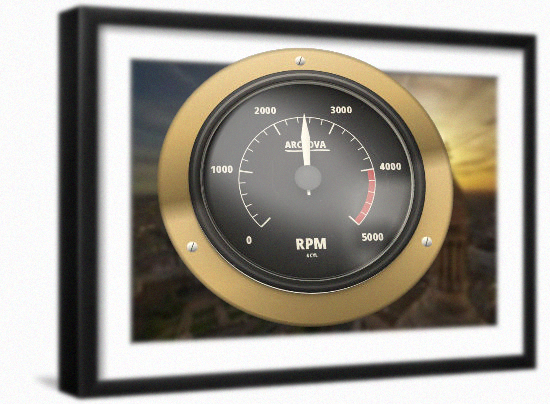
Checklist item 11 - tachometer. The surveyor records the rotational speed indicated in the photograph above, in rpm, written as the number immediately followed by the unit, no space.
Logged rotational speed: 2500rpm
